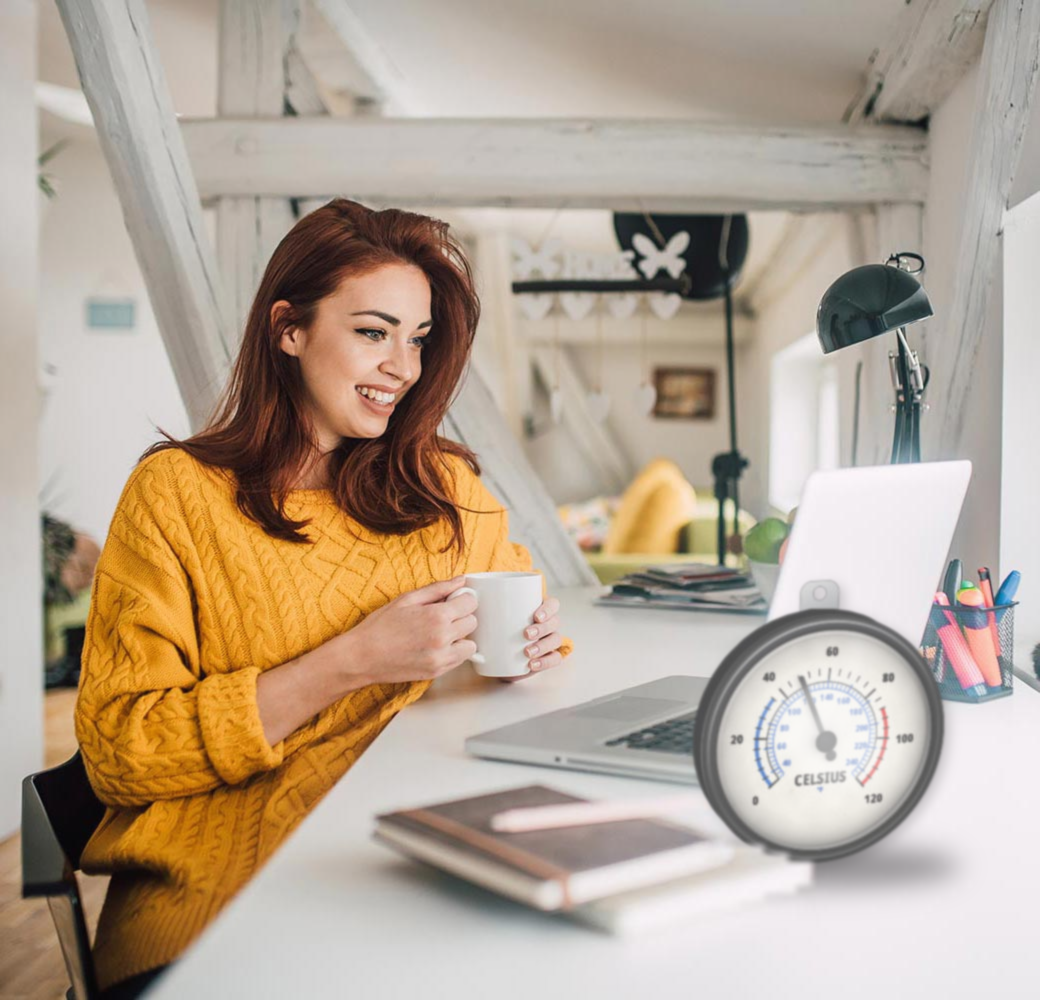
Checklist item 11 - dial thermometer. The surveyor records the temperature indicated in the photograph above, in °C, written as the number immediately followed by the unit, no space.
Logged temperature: 48°C
